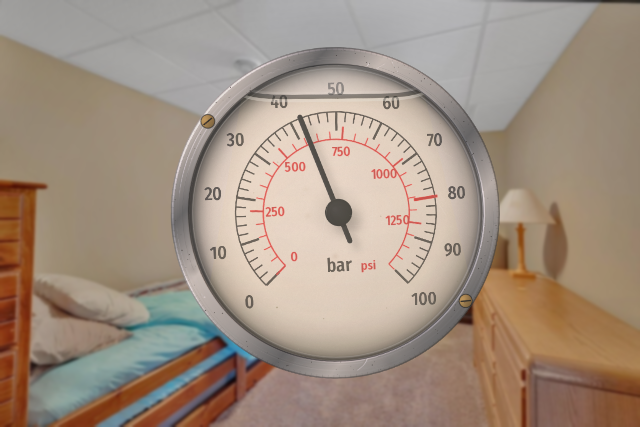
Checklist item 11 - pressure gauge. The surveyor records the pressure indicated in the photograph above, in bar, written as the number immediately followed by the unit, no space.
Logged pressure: 42bar
